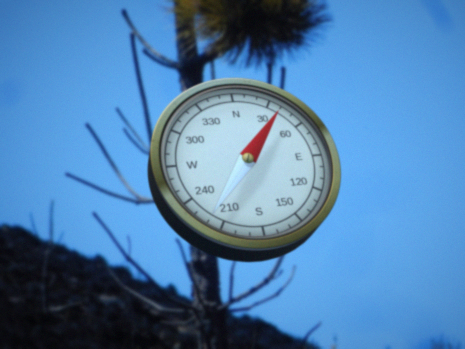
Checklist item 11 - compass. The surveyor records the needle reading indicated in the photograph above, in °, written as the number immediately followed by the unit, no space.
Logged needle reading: 40°
